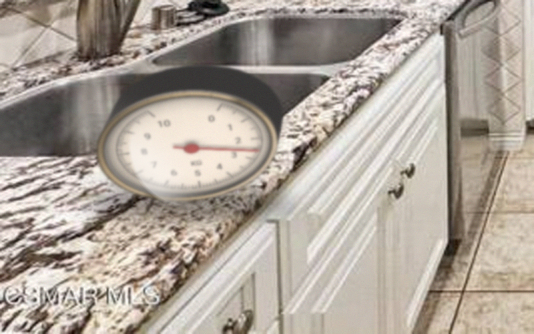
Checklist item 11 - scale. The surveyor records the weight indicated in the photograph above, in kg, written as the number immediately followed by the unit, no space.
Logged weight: 2.5kg
